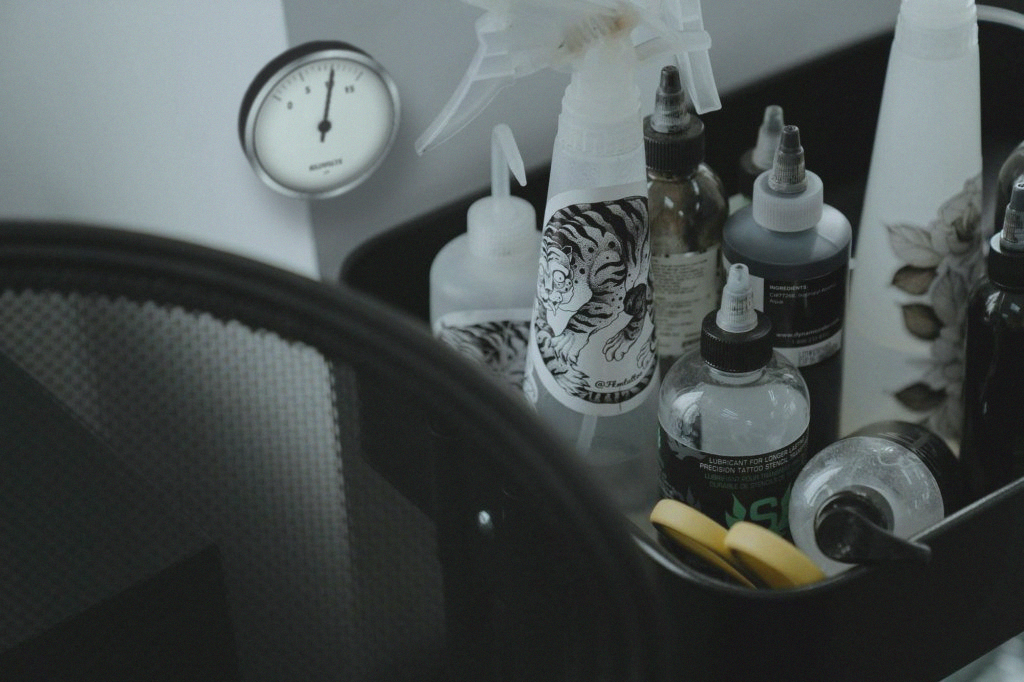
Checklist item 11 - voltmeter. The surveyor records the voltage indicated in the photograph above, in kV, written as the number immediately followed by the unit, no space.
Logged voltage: 10kV
